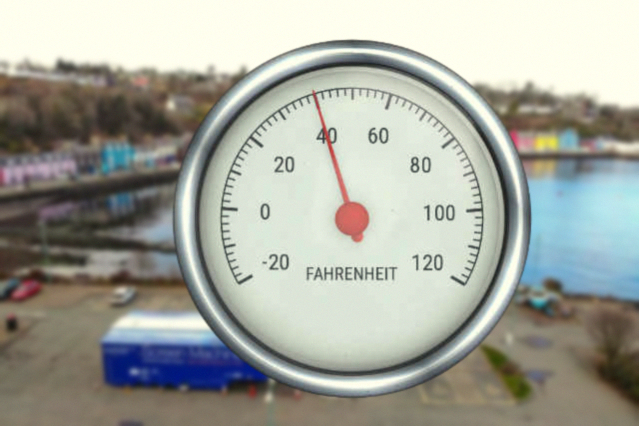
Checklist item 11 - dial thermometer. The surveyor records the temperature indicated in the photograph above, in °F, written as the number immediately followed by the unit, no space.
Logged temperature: 40°F
